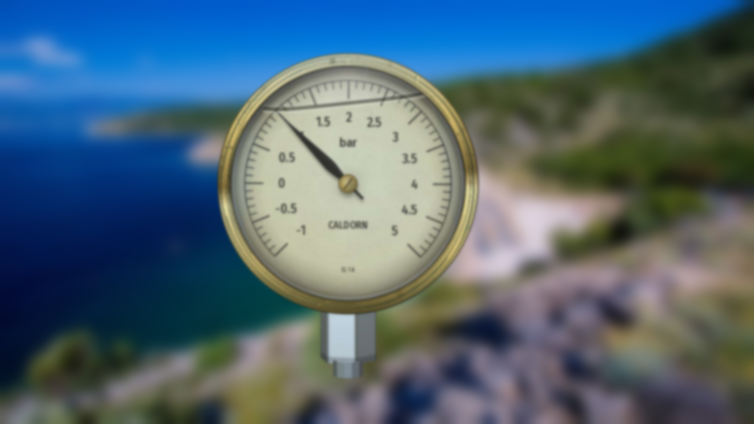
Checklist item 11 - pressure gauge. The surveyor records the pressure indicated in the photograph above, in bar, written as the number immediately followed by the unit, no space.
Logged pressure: 1bar
